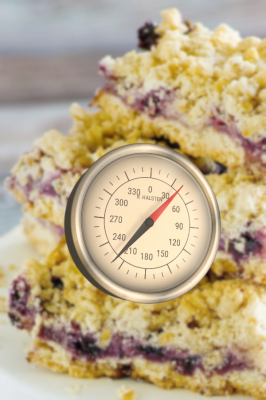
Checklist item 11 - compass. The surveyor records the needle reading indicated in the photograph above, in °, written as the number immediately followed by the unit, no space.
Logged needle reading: 40°
